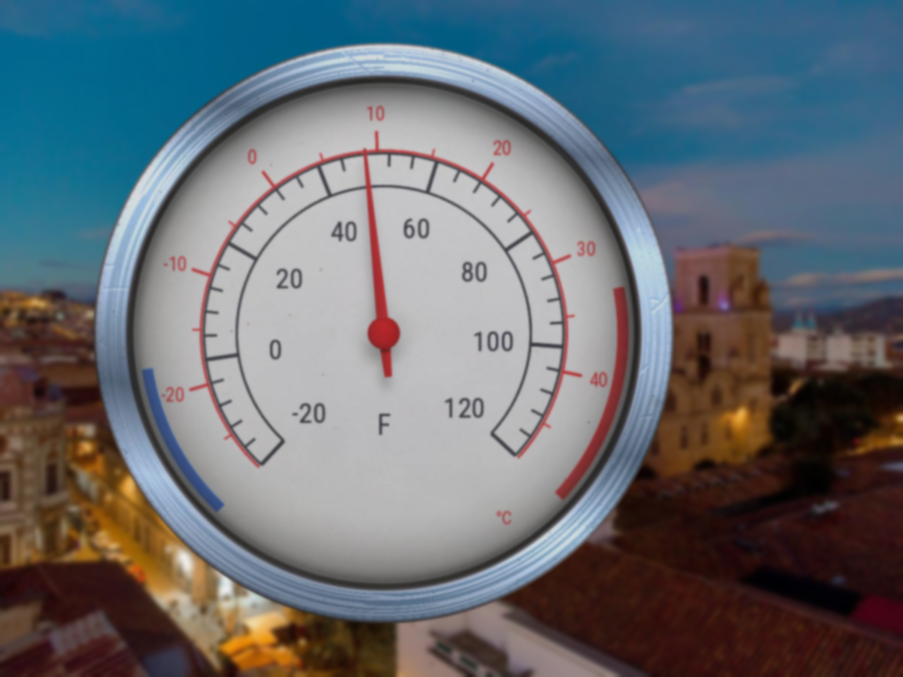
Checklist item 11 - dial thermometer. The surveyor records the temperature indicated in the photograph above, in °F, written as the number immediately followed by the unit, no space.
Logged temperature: 48°F
